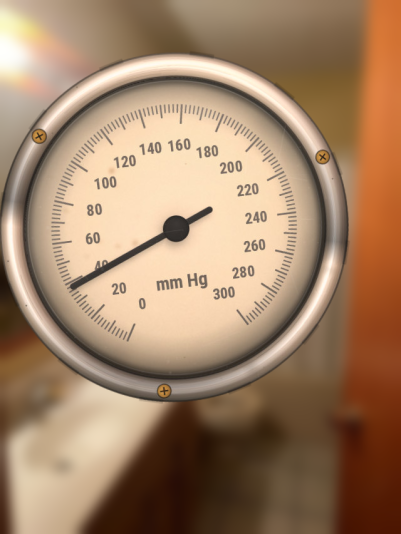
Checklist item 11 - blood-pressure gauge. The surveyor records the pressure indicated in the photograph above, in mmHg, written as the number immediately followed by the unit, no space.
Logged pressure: 38mmHg
